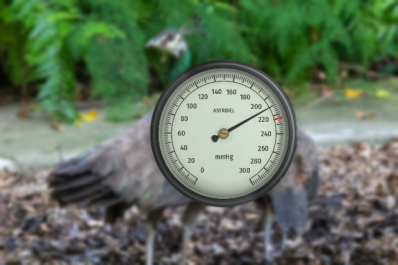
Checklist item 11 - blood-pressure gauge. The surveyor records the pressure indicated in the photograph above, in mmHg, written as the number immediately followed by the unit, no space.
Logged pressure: 210mmHg
